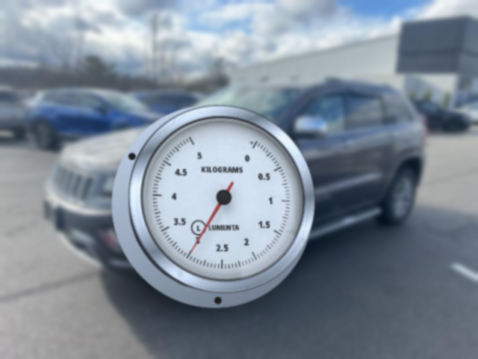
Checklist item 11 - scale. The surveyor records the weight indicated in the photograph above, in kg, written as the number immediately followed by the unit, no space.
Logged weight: 3kg
